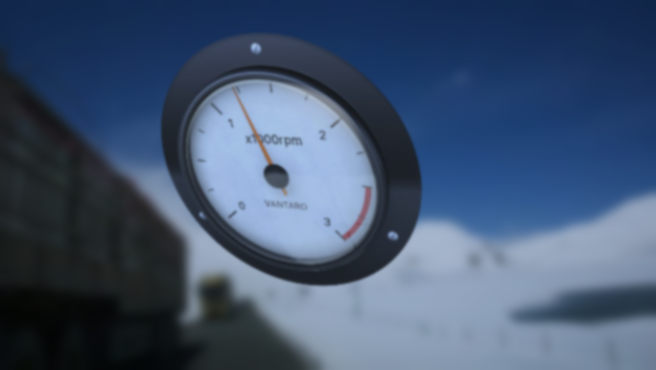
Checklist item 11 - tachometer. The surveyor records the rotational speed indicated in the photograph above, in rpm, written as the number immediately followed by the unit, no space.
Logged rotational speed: 1250rpm
